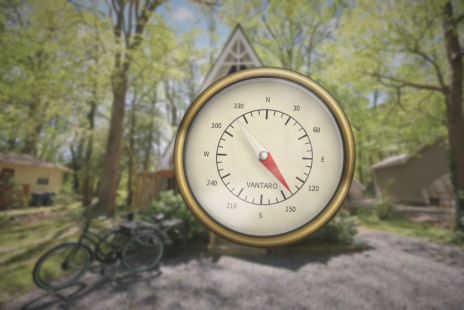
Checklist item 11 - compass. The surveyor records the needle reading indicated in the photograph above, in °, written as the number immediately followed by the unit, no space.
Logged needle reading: 140°
